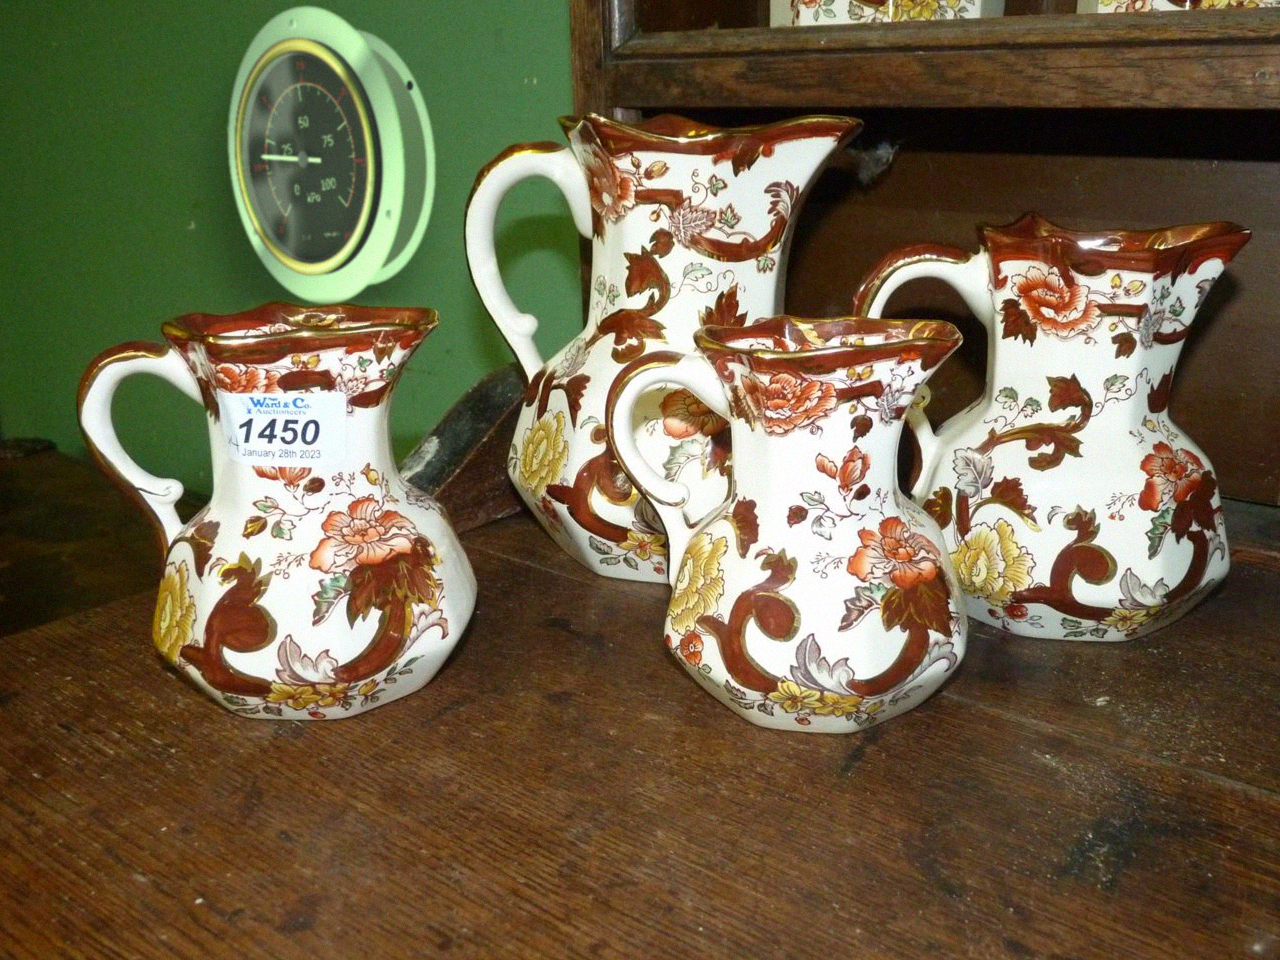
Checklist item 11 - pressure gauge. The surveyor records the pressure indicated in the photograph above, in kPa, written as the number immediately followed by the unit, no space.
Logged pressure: 20kPa
